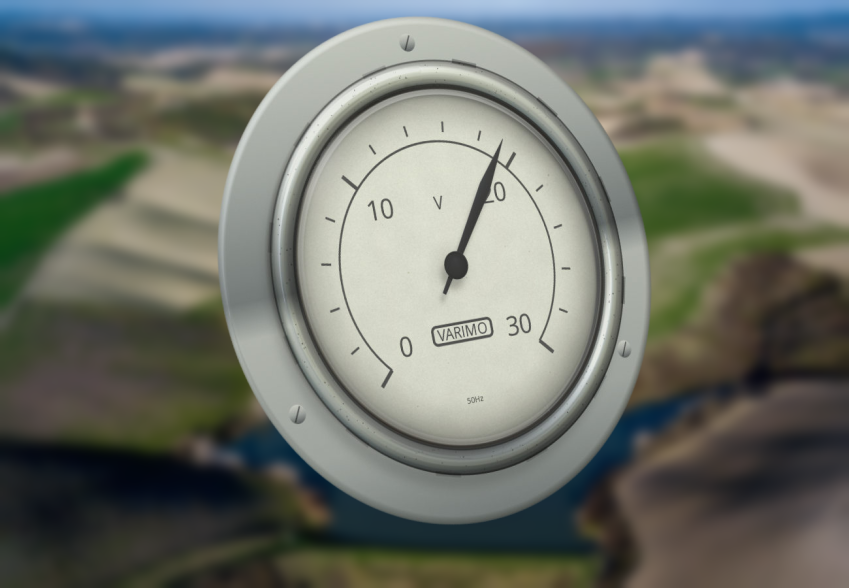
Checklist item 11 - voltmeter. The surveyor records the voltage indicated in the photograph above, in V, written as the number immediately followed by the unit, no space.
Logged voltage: 19V
